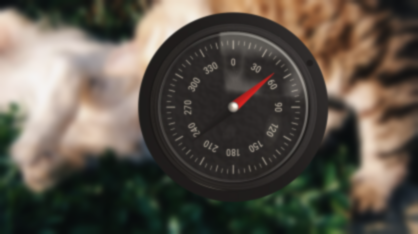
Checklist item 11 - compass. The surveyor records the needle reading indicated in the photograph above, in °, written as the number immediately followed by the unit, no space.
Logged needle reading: 50°
